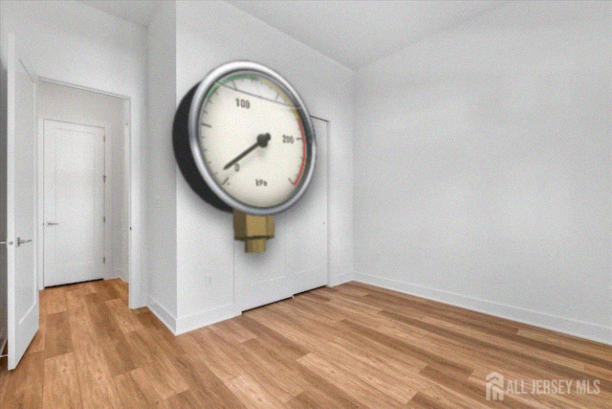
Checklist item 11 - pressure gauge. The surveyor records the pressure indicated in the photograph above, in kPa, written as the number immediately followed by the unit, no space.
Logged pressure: 10kPa
